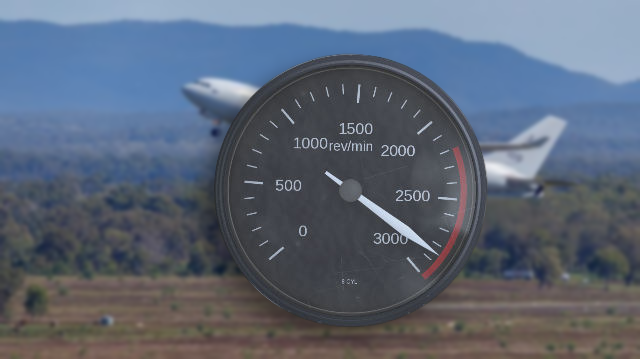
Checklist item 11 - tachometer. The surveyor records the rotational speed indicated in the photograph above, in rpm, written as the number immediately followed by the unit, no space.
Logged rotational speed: 2850rpm
